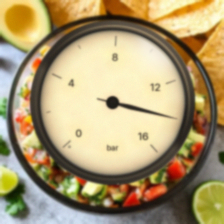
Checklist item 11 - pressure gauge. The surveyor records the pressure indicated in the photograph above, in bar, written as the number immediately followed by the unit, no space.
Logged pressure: 14bar
